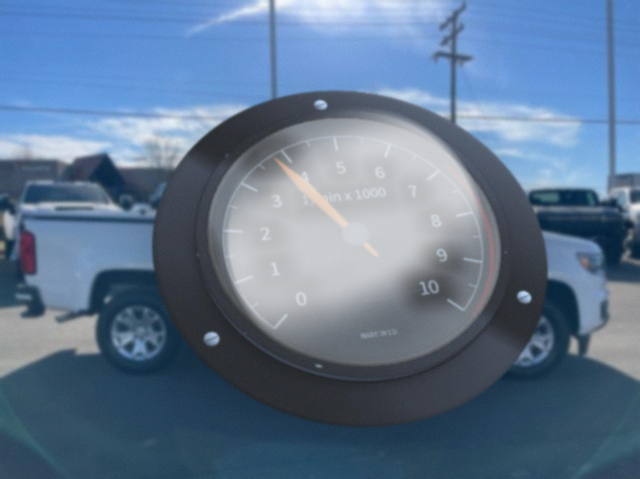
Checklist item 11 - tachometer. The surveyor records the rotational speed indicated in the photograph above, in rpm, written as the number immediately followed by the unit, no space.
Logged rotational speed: 3750rpm
